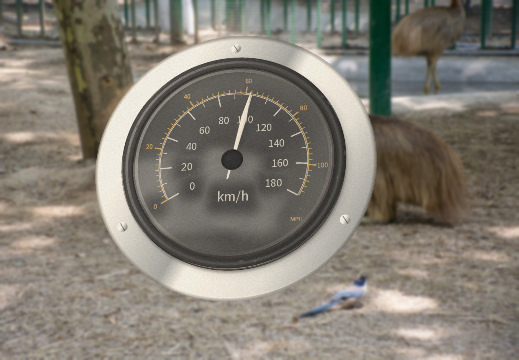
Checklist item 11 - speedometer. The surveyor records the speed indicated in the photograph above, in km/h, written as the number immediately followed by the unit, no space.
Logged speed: 100km/h
